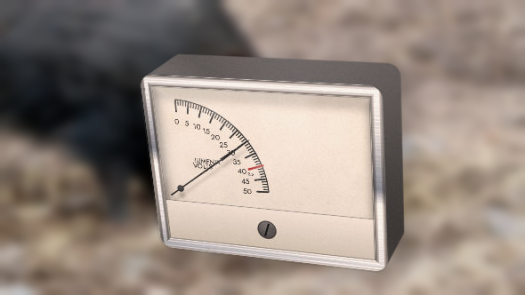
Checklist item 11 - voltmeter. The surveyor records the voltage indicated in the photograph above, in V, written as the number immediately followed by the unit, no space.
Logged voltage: 30V
